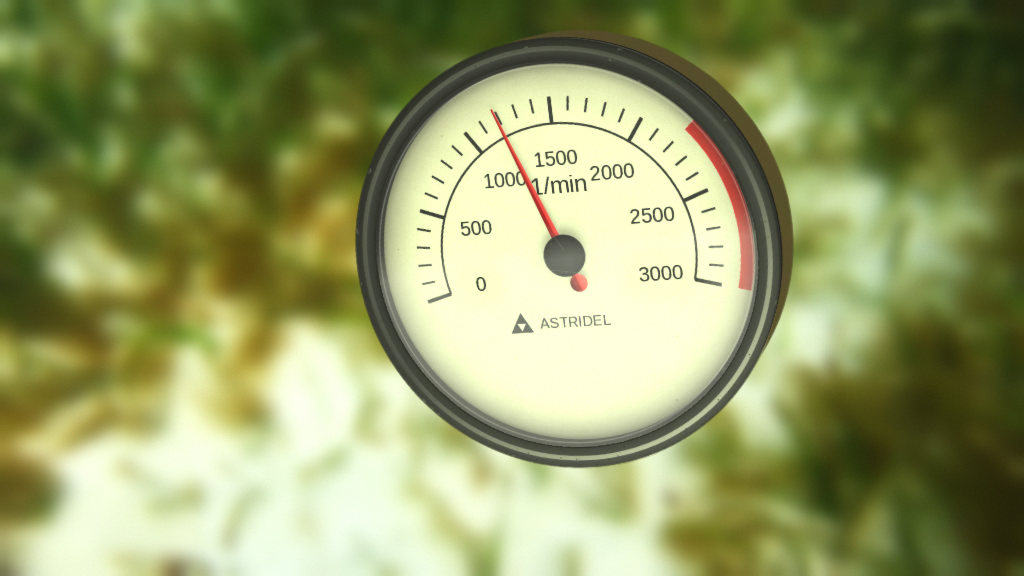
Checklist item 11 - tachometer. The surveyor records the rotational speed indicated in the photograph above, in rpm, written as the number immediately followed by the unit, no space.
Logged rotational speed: 1200rpm
